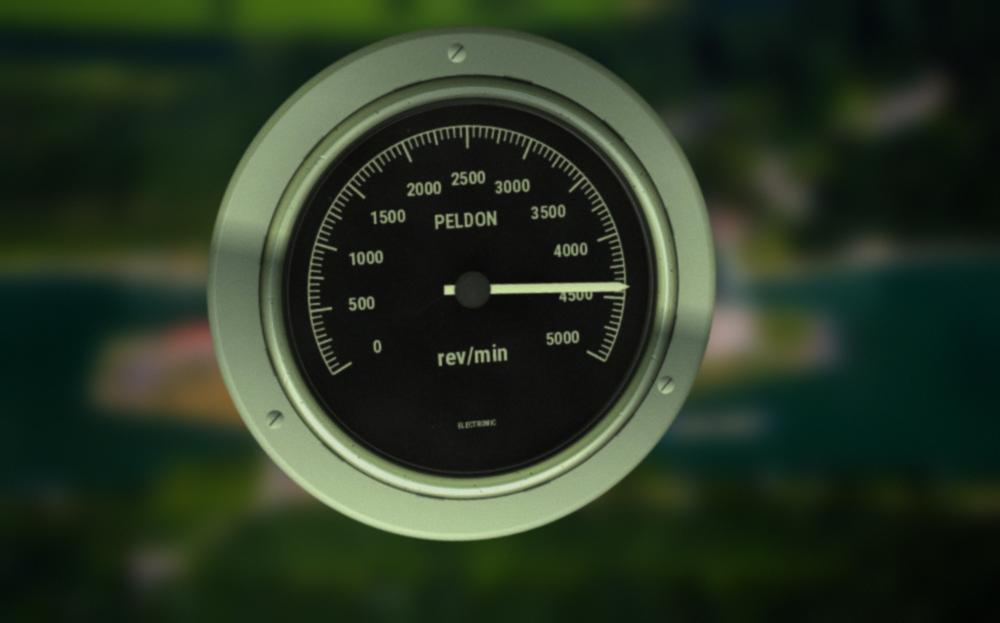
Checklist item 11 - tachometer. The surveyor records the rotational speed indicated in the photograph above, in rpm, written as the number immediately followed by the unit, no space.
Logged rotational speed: 4400rpm
